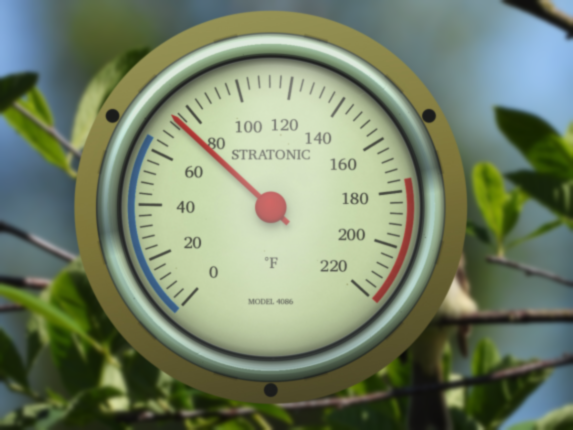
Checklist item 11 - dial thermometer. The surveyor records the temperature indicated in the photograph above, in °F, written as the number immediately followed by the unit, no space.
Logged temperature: 74°F
